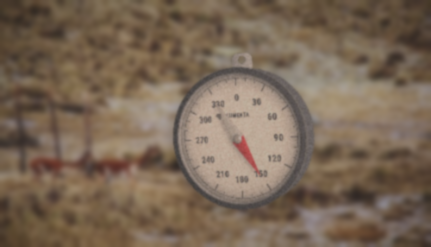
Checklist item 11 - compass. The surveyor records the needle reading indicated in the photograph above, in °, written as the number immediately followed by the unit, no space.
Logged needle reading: 150°
